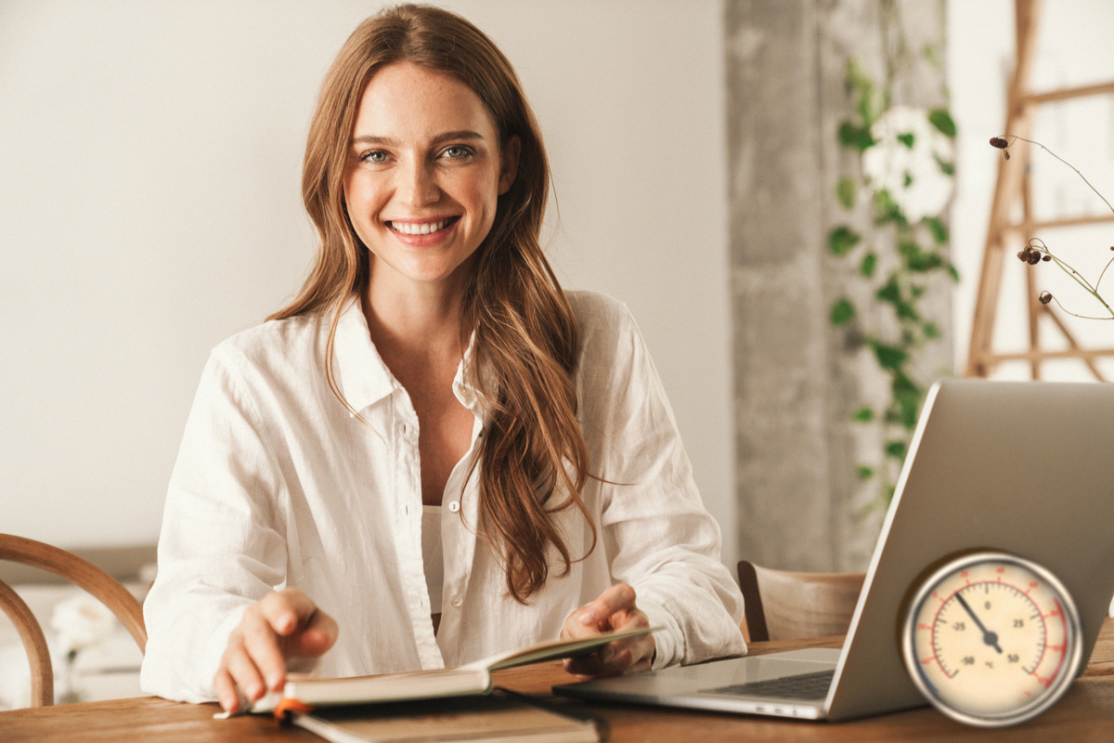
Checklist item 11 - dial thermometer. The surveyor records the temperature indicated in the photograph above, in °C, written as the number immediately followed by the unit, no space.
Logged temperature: -12.5°C
